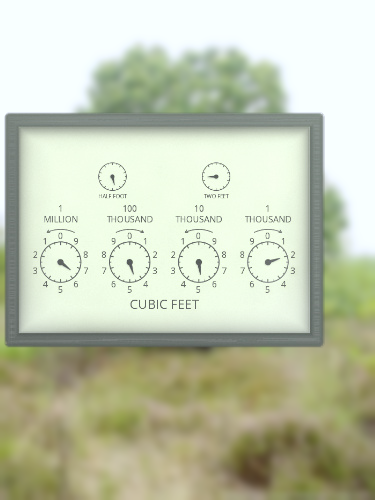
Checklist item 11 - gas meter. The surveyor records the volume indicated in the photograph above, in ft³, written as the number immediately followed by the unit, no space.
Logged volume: 645200ft³
